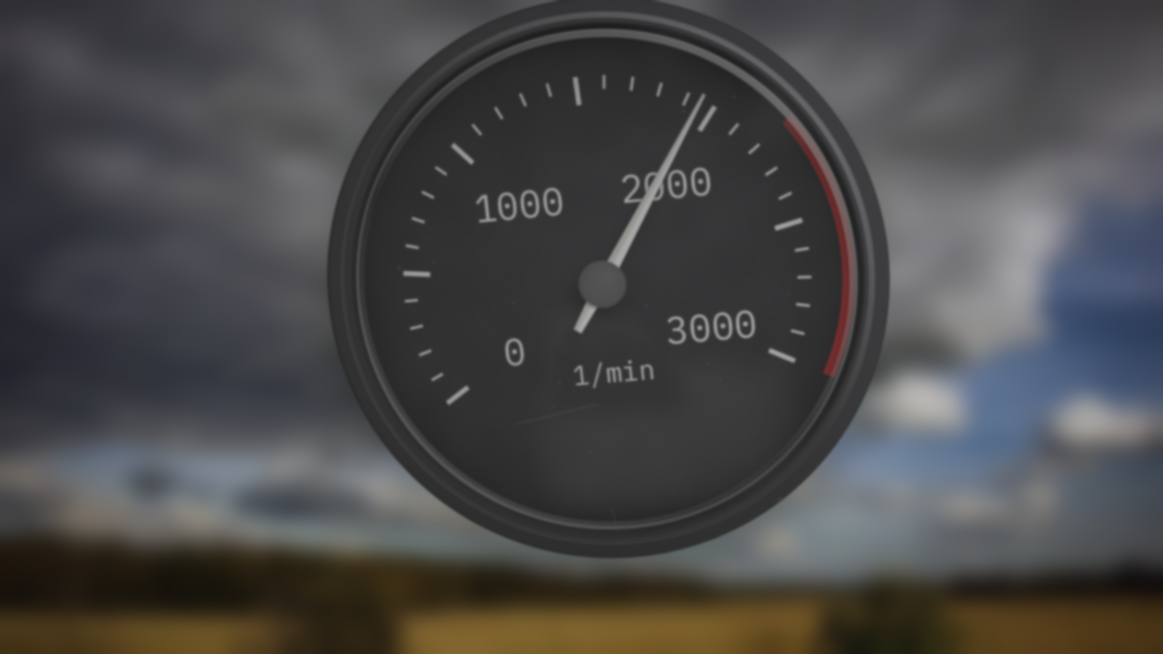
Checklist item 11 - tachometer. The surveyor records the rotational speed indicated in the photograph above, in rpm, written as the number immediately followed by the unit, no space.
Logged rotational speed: 1950rpm
